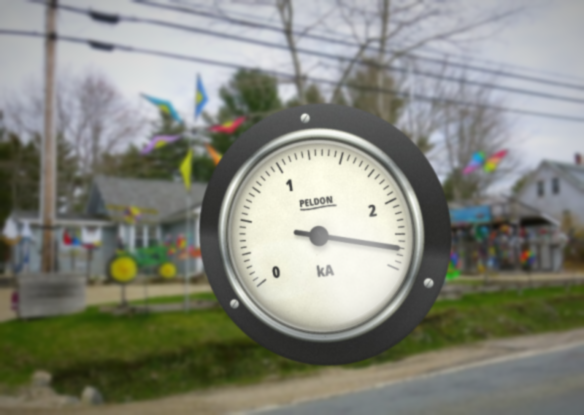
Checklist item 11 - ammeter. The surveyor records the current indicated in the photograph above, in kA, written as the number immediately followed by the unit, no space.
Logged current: 2.35kA
